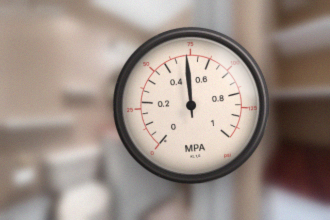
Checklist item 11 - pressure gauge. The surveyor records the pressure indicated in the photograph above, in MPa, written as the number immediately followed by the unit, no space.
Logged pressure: 0.5MPa
